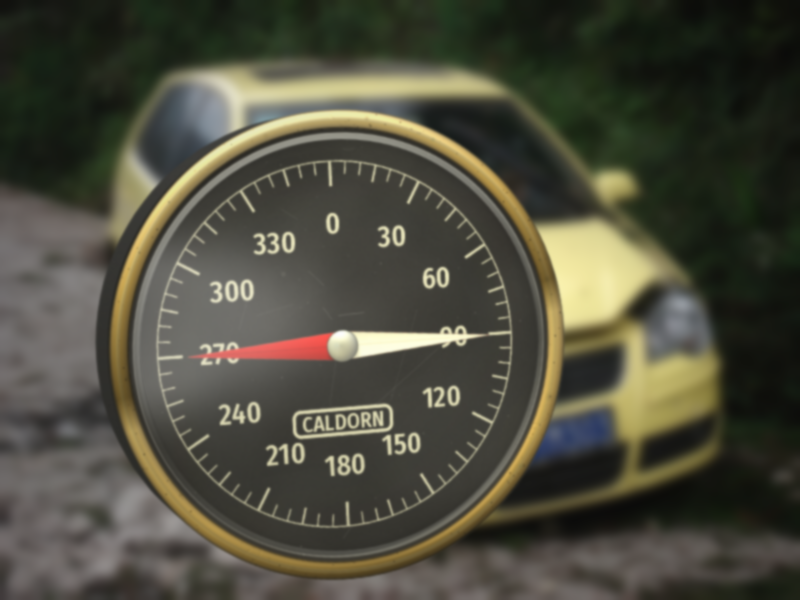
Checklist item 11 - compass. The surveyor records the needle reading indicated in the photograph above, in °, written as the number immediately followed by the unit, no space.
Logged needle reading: 270°
